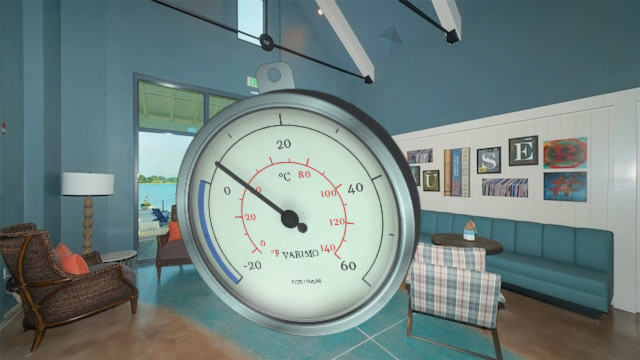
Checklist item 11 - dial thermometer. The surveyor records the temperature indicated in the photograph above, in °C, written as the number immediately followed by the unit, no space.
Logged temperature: 5°C
